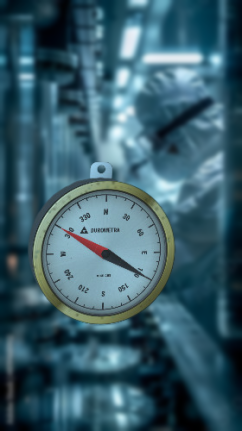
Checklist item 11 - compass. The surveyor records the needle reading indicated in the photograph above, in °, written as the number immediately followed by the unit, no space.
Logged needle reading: 300°
